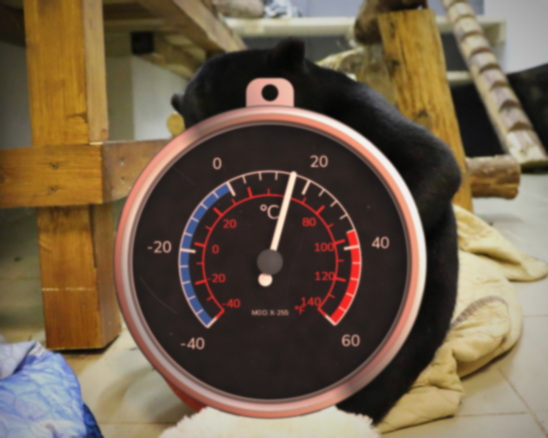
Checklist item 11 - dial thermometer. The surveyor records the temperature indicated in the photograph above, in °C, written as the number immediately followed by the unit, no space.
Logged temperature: 16°C
